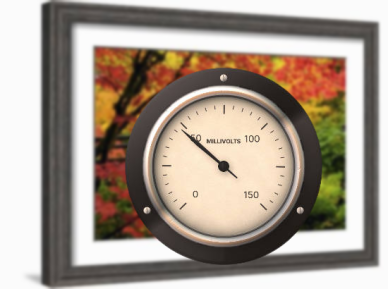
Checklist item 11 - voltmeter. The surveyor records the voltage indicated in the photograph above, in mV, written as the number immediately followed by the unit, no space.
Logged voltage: 47.5mV
